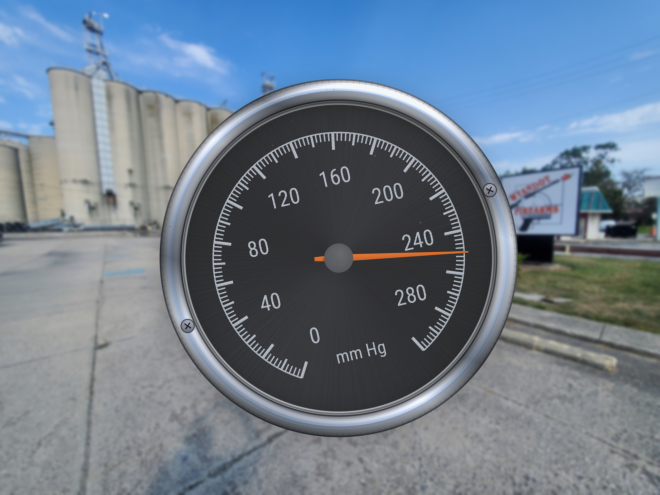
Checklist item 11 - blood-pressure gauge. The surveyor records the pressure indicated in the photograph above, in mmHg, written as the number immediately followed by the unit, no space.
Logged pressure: 250mmHg
